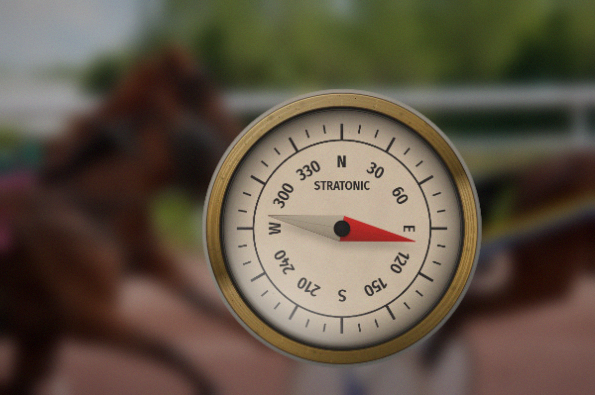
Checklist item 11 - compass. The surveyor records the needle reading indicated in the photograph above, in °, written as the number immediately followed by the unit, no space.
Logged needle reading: 100°
